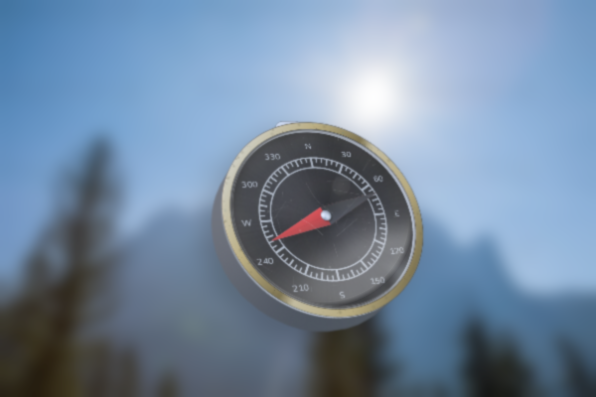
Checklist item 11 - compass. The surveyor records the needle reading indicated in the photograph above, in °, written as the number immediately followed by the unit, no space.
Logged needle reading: 250°
